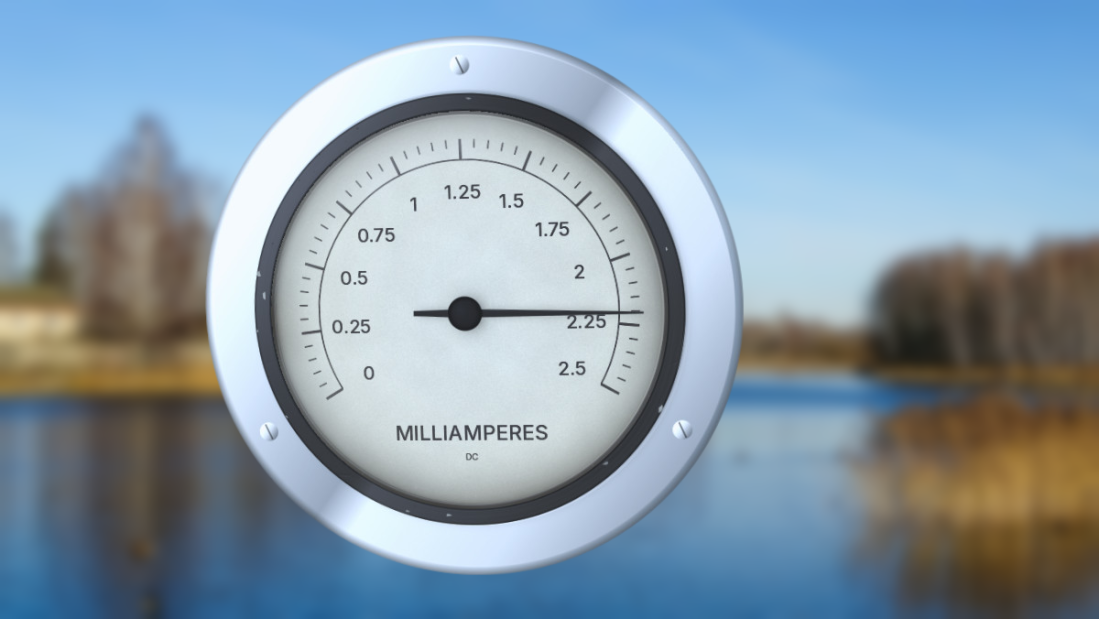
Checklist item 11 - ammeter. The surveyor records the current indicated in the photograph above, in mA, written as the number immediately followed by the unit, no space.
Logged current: 2.2mA
